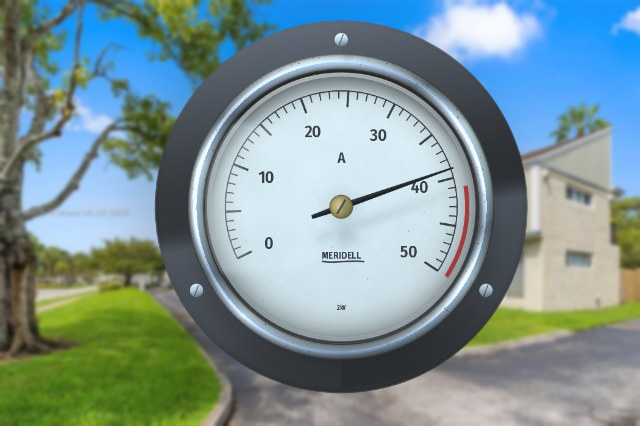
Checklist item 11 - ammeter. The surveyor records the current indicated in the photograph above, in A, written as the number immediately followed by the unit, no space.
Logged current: 39A
